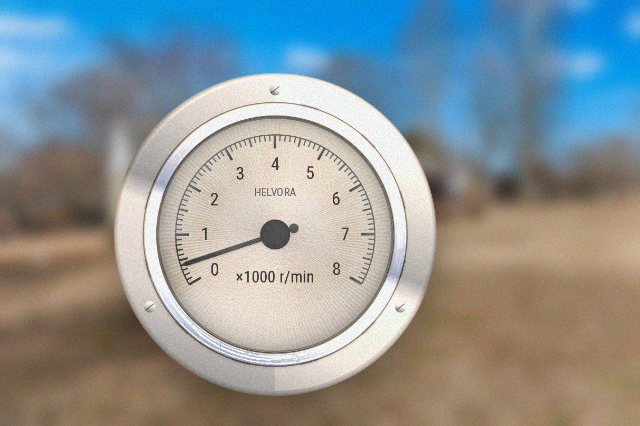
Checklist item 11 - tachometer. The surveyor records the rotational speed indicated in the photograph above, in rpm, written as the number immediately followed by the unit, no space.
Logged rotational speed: 400rpm
